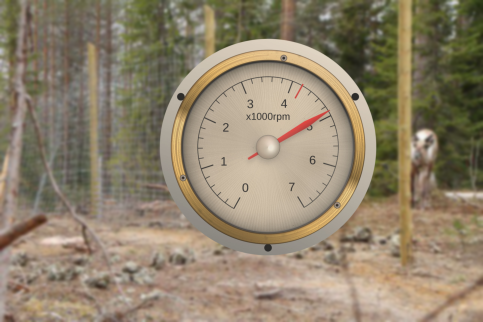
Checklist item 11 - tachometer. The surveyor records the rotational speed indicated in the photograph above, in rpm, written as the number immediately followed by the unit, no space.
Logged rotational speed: 4900rpm
